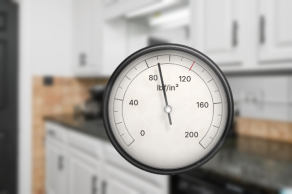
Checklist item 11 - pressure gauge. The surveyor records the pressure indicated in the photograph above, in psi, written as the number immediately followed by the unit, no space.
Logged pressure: 90psi
